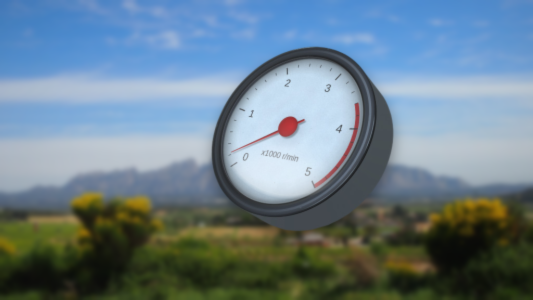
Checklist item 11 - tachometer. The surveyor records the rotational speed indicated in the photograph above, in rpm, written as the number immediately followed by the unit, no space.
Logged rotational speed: 200rpm
